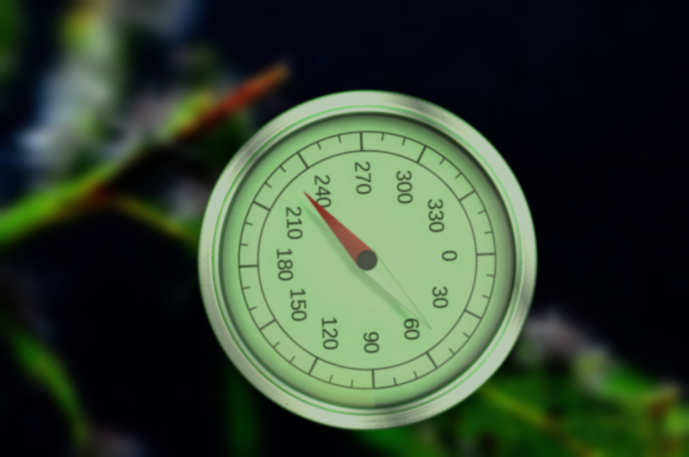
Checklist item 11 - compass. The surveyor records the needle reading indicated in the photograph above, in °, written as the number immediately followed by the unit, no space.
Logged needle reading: 230°
